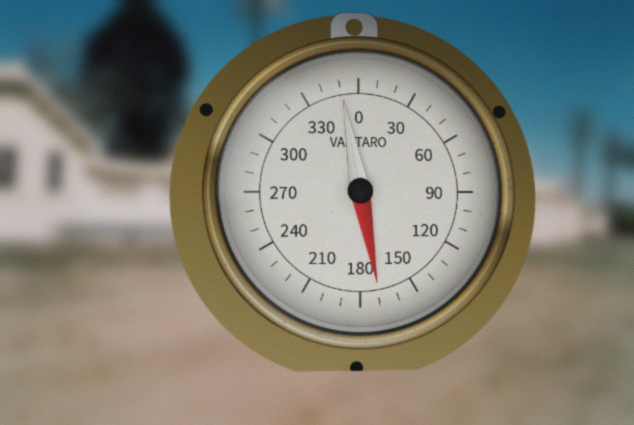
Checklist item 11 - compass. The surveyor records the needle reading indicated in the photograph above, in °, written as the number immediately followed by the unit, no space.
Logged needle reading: 170°
